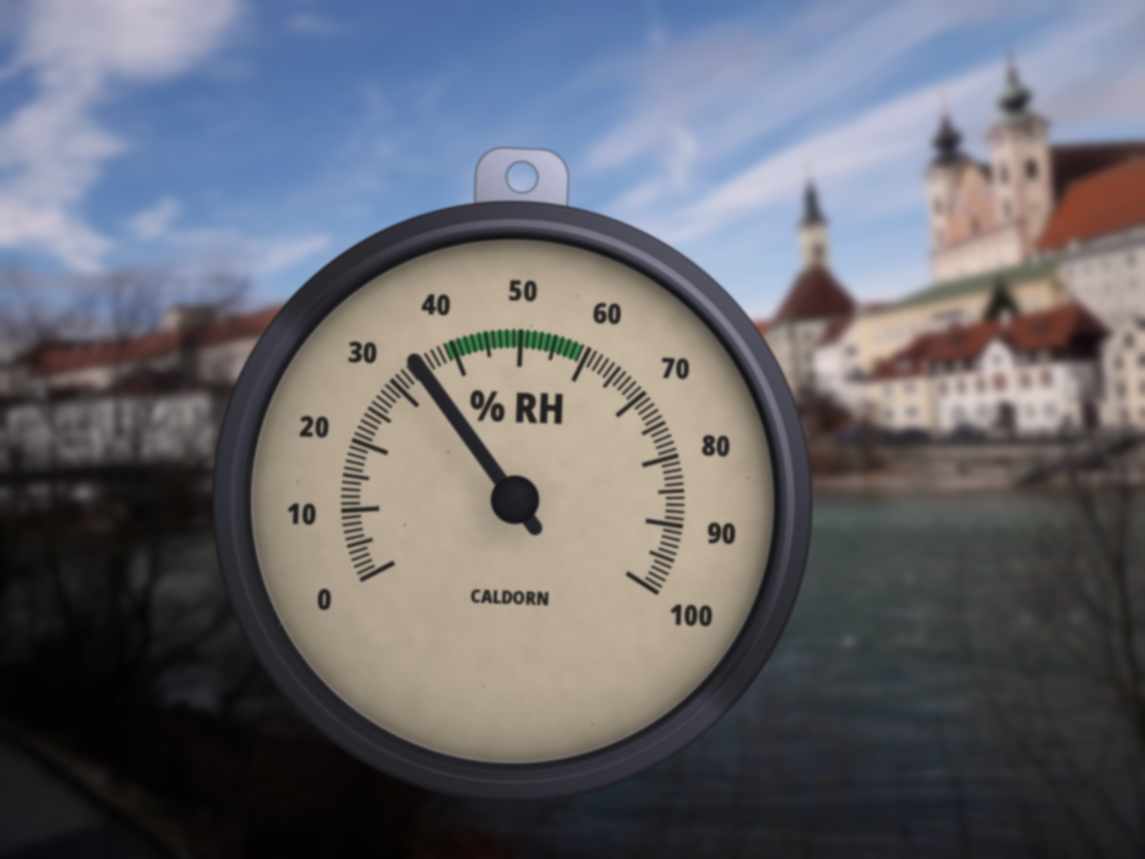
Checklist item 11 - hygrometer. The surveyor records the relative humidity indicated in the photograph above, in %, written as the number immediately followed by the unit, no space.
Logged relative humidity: 34%
